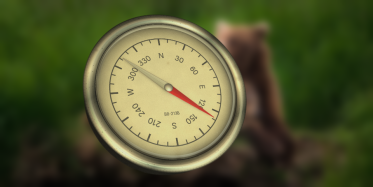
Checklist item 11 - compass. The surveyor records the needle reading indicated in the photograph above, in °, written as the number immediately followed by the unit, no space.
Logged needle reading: 130°
